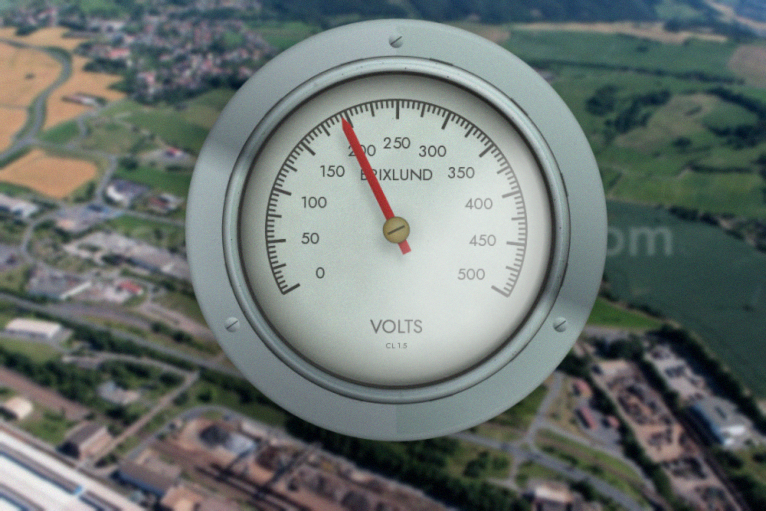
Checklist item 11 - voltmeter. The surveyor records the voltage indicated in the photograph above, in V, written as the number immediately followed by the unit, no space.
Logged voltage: 195V
